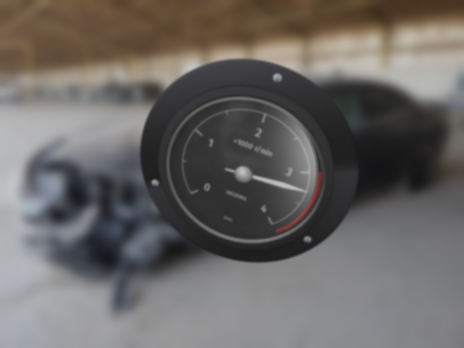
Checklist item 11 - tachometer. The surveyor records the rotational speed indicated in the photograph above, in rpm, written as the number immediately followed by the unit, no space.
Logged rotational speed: 3250rpm
